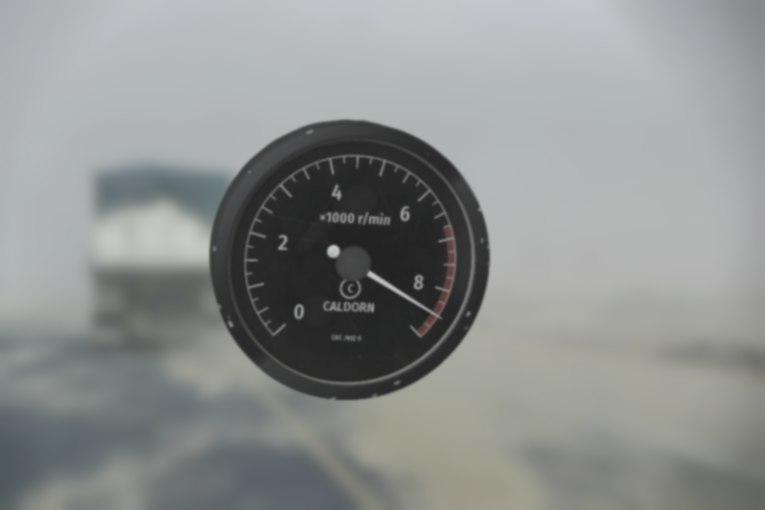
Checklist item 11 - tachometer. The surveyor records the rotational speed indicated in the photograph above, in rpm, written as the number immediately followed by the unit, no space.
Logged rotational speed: 8500rpm
